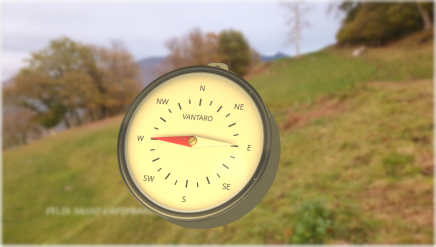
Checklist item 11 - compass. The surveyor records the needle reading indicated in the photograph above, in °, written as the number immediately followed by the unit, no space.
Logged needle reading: 270°
